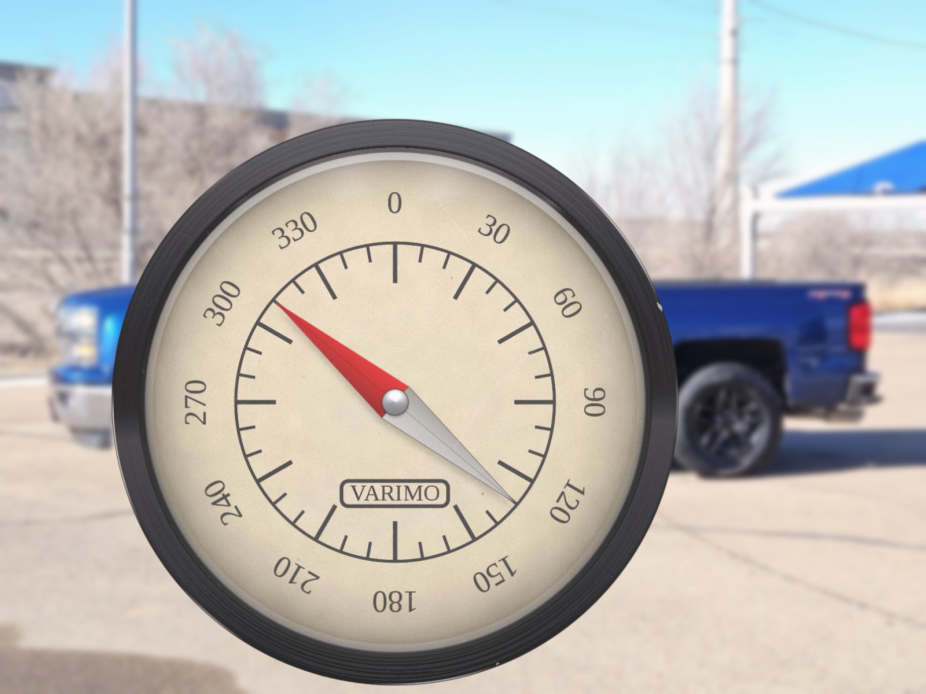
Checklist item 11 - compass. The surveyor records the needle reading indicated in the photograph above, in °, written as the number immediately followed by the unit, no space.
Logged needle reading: 310°
